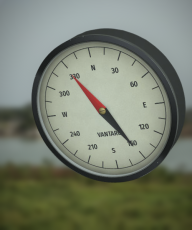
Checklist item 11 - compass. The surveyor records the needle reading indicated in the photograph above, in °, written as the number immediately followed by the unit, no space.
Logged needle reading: 330°
